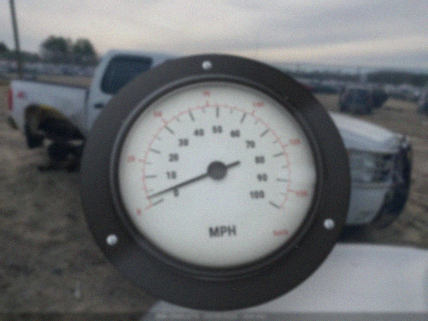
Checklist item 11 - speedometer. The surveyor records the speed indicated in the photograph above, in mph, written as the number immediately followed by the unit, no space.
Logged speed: 2.5mph
